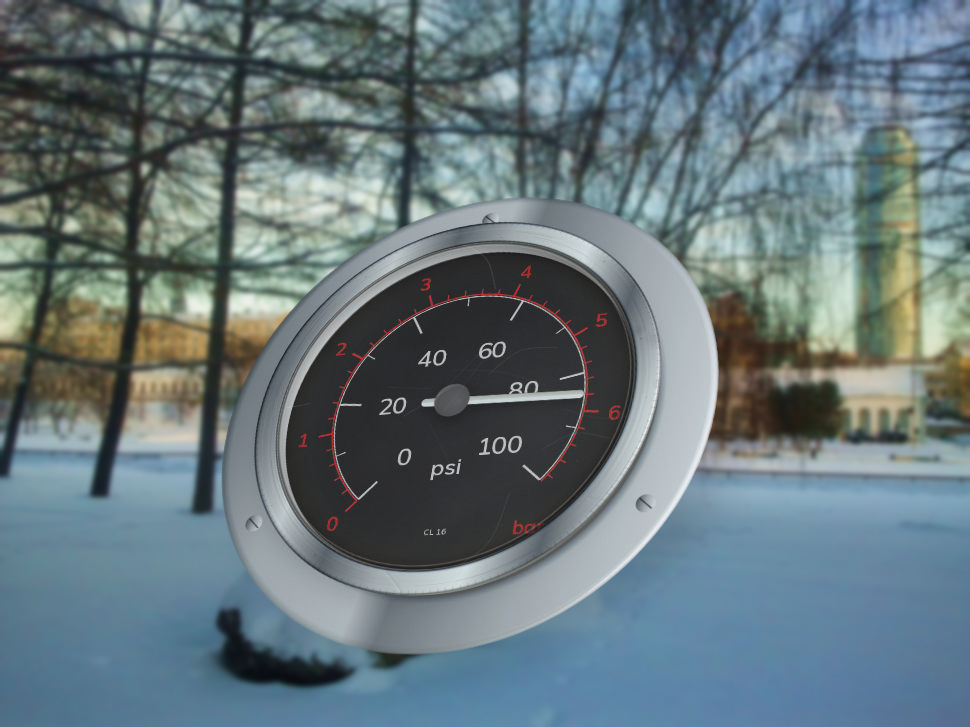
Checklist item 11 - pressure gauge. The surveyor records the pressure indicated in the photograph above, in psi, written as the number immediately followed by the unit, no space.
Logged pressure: 85psi
